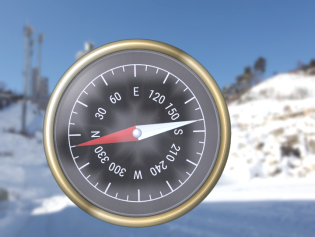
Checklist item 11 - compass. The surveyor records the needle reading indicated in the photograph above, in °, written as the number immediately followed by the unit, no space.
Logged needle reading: 350°
